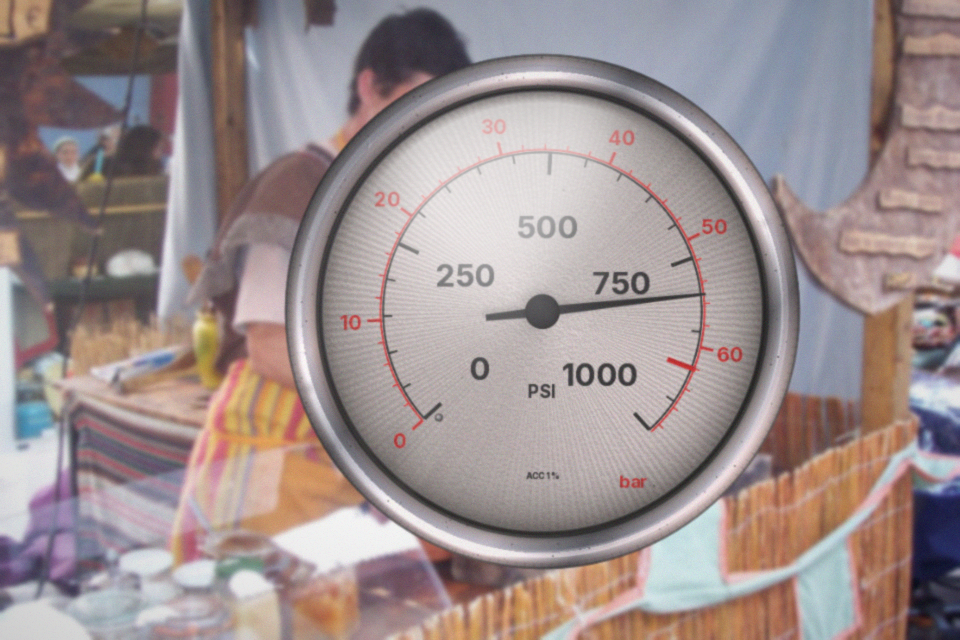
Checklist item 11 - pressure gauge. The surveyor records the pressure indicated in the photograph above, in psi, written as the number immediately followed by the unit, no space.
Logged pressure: 800psi
